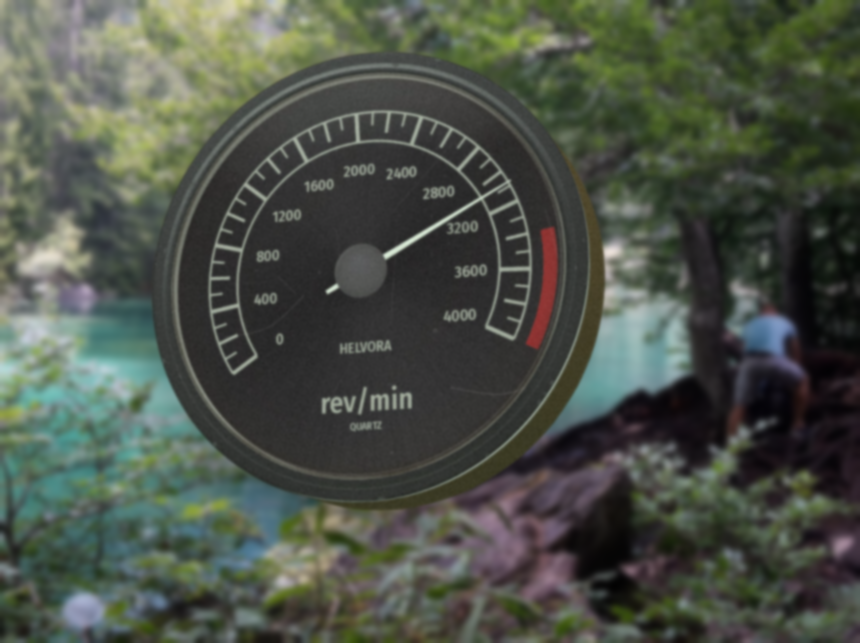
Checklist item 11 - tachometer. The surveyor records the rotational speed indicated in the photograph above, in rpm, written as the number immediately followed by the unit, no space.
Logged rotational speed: 3100rpm
